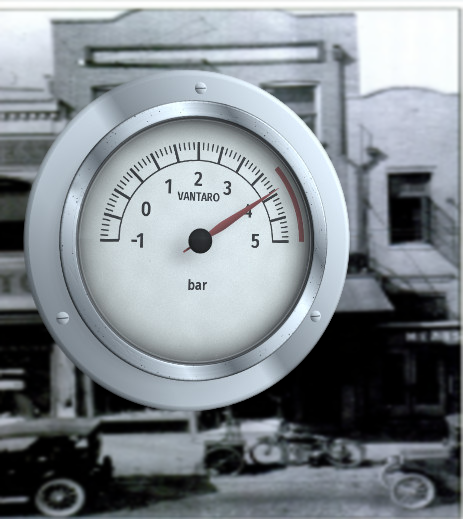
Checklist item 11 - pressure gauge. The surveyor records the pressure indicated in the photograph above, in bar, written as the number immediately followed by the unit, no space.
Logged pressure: 3.9bar
